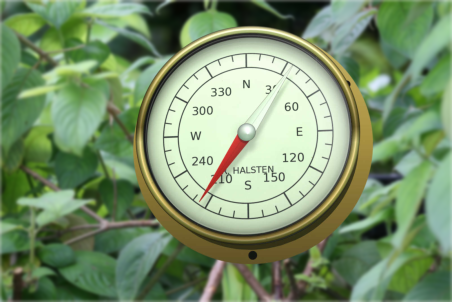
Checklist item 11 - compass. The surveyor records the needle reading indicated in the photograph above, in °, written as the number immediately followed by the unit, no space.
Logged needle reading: 215°
